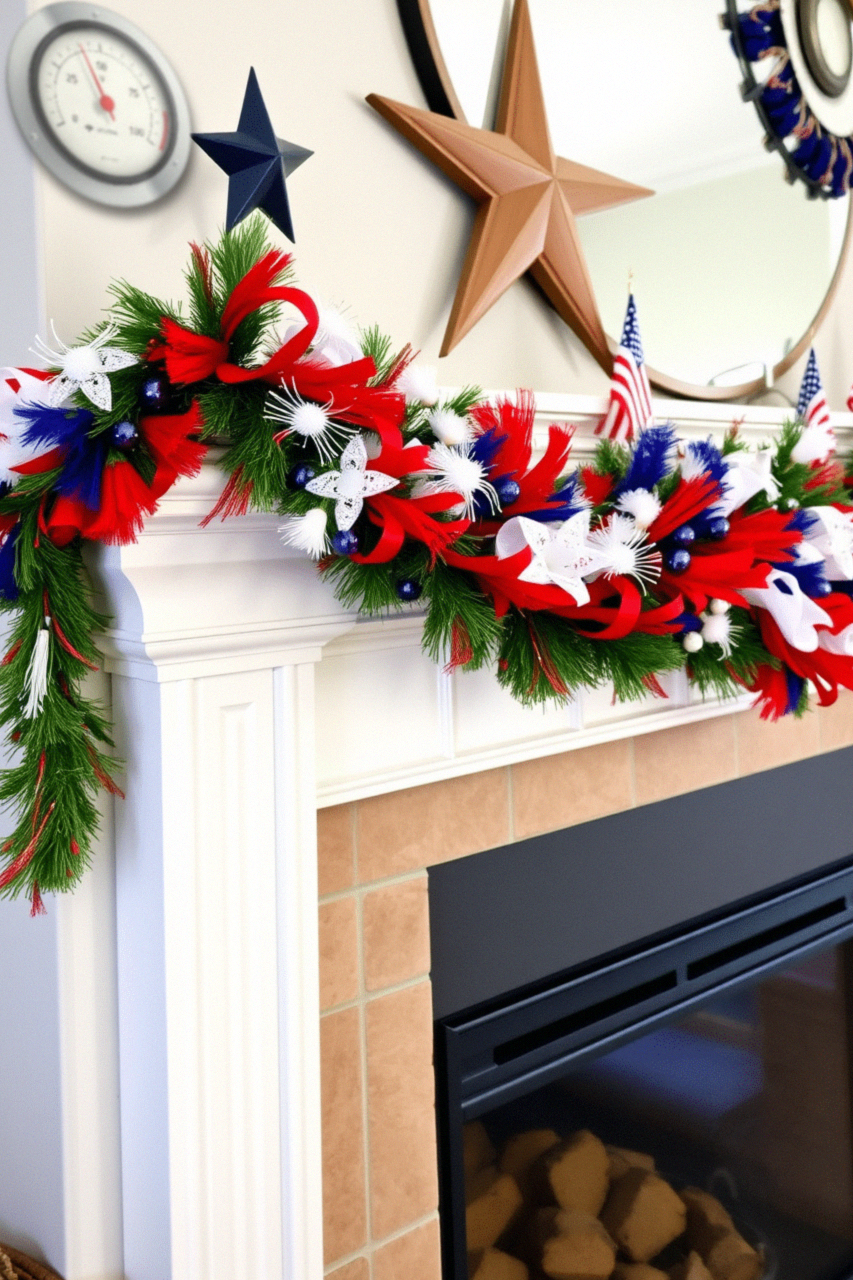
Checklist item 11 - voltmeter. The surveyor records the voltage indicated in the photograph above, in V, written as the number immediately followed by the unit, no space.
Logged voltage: 40V
